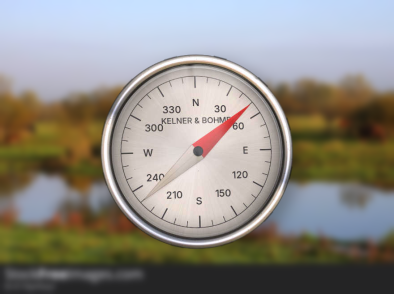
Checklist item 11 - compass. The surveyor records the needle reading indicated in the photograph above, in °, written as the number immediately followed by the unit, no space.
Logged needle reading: 50°
